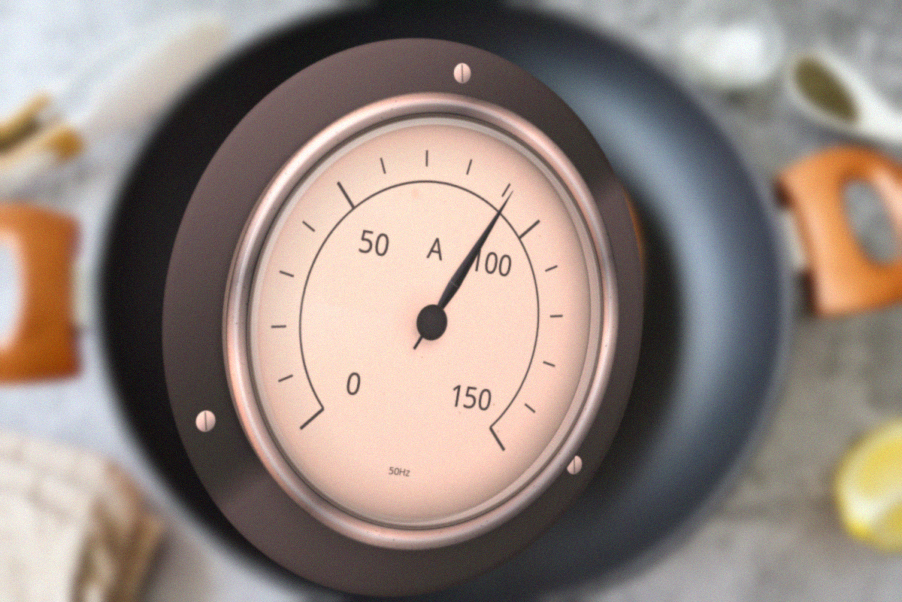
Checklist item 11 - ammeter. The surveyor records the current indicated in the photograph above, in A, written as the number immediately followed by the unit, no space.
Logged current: 90A
